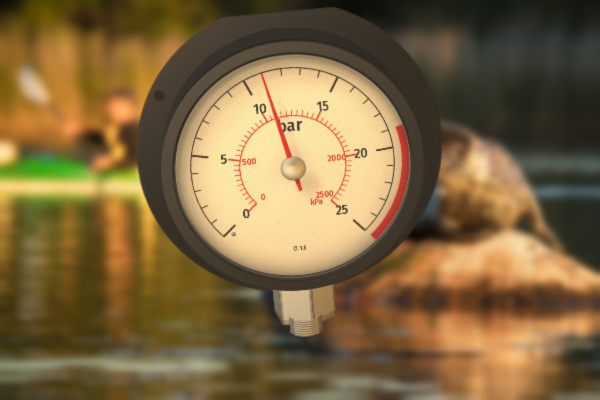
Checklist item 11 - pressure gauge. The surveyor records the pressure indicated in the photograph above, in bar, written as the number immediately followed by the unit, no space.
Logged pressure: 11bar
